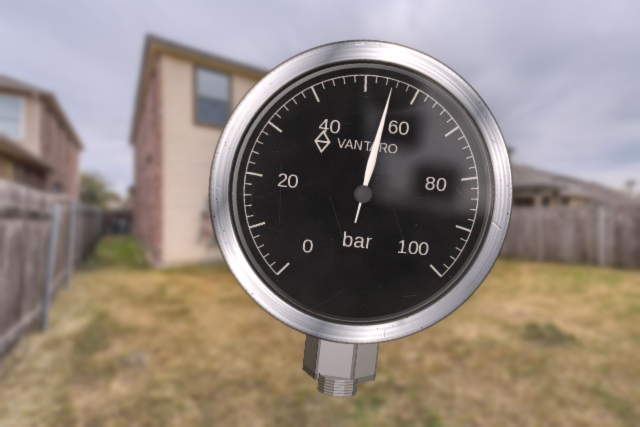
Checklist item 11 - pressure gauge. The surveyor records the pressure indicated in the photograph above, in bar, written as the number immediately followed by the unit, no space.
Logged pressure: 55bar
